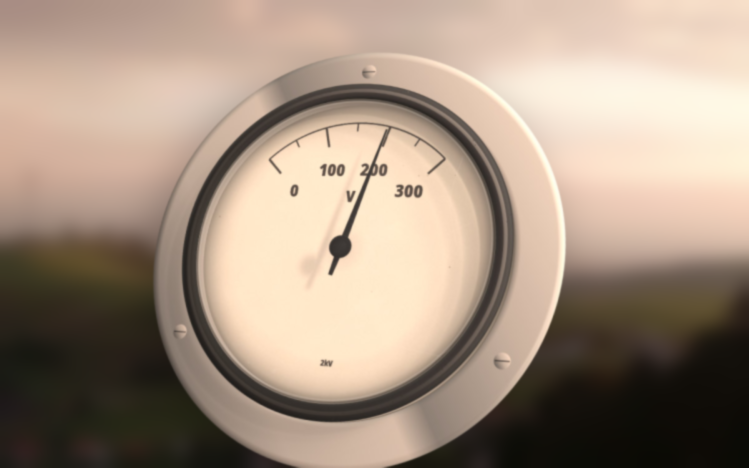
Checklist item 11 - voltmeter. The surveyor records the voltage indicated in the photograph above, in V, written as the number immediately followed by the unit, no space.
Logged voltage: 200V
